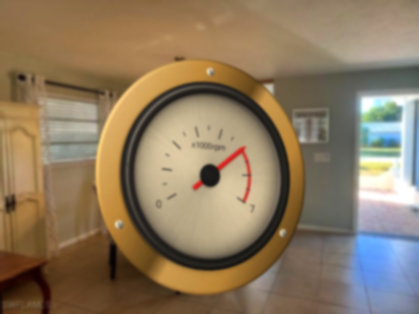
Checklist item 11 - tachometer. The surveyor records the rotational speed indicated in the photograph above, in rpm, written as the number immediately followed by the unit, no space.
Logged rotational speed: 5000rpm
